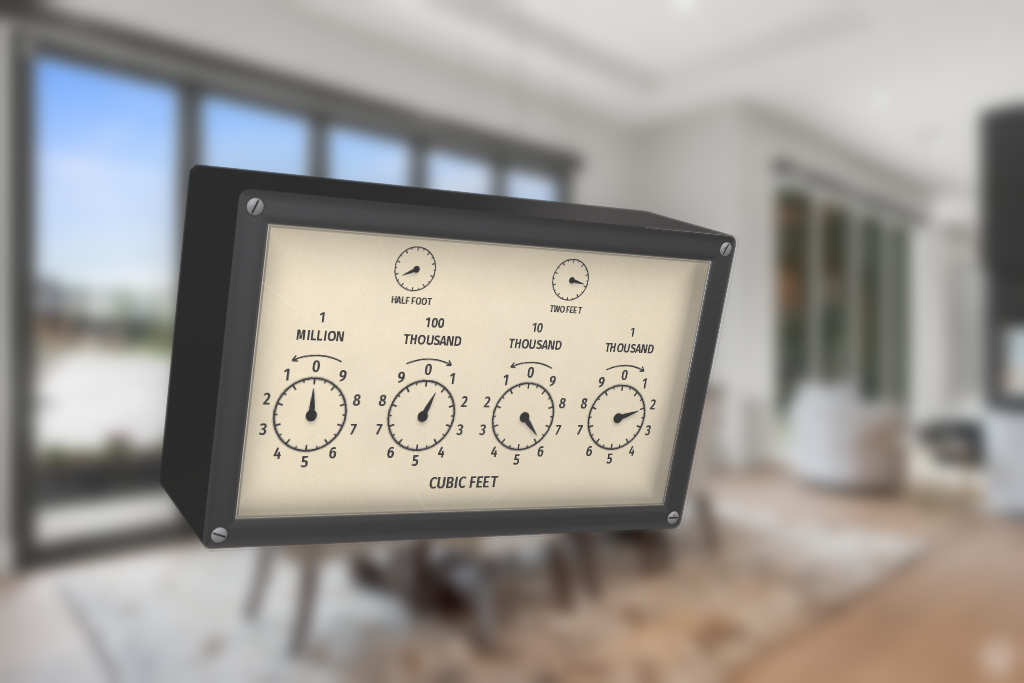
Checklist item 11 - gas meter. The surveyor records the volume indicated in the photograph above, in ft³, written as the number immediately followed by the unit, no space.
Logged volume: 6200ft³
